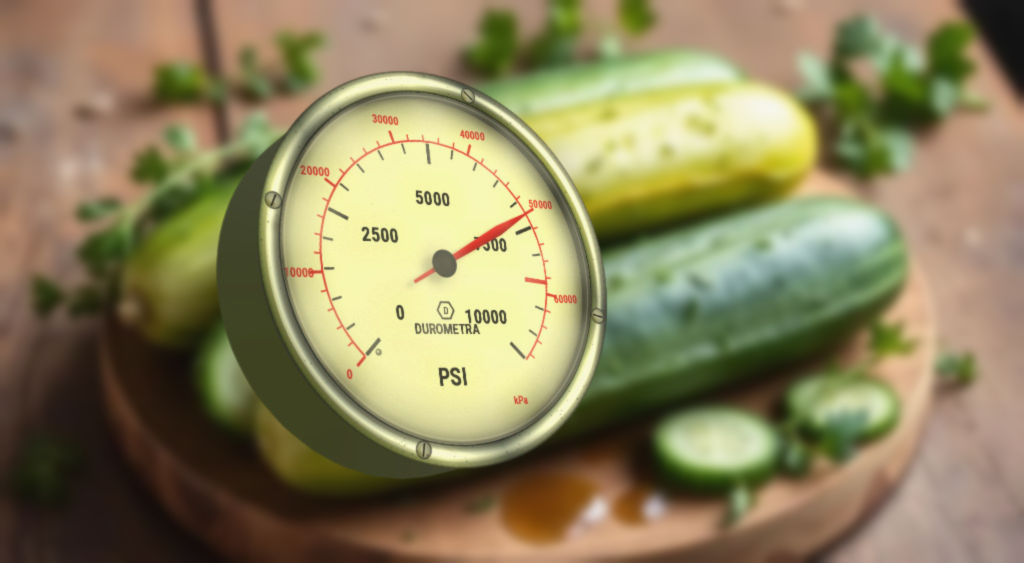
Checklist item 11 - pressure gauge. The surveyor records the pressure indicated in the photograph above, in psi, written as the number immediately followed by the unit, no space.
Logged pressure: 7250psi
